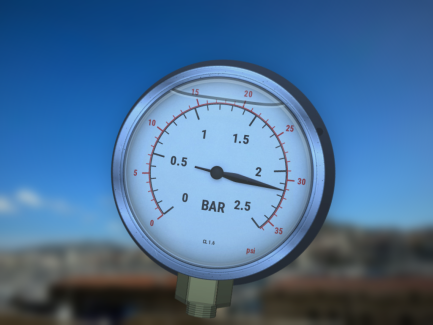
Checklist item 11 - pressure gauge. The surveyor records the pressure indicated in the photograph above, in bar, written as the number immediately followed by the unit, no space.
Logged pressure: 2.15bar
